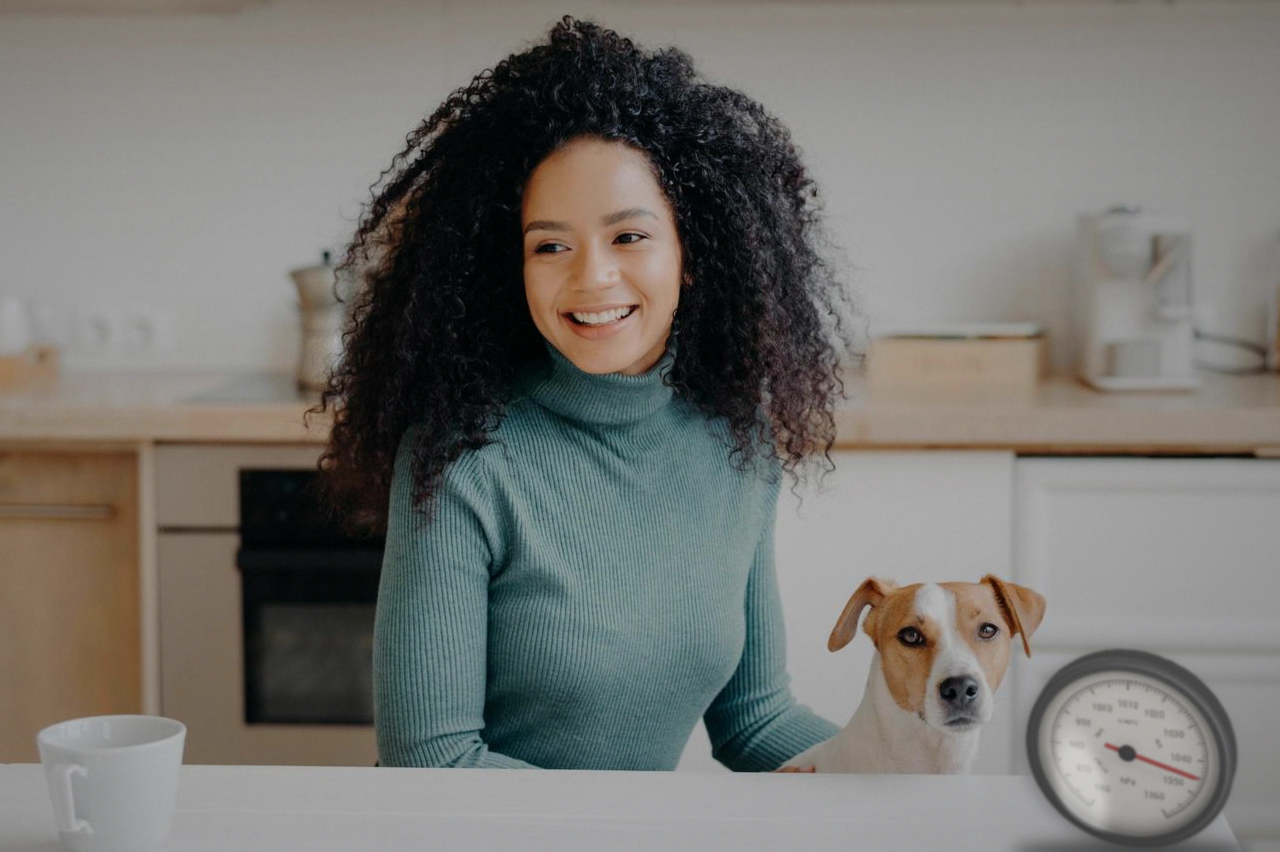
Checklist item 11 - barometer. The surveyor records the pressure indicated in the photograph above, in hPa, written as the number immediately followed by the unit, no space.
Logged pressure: 1045hPa
